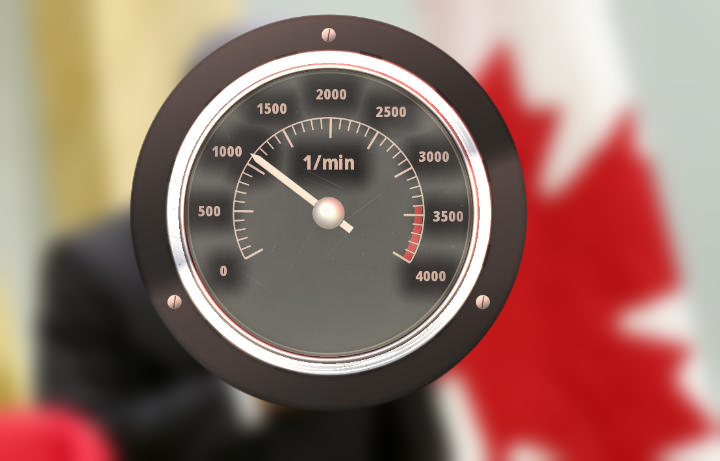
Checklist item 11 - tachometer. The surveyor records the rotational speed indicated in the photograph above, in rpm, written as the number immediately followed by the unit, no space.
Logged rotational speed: 1100rpm
